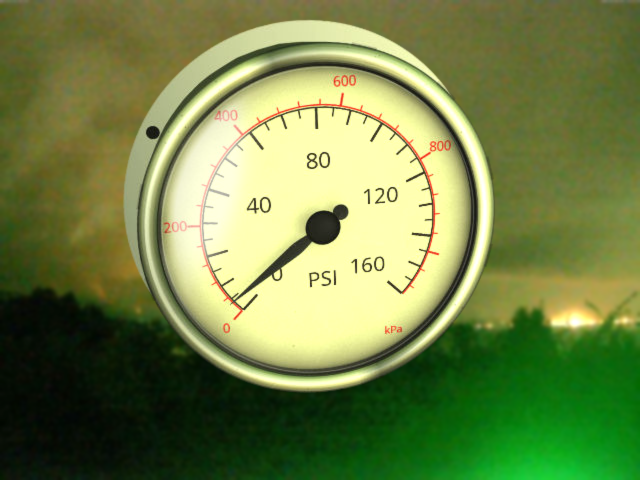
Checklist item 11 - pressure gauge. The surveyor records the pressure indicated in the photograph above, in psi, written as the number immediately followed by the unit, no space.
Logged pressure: 5psi
